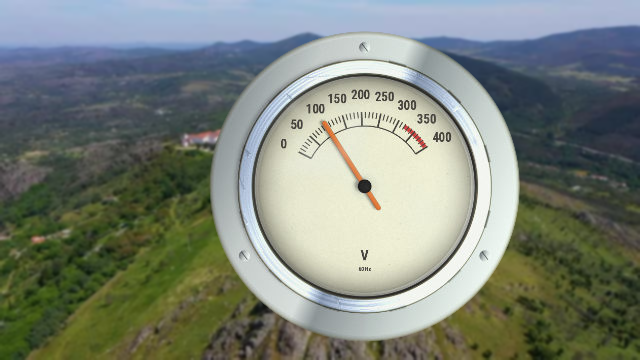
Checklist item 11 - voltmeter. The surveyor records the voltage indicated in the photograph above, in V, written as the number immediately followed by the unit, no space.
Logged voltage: 100V
